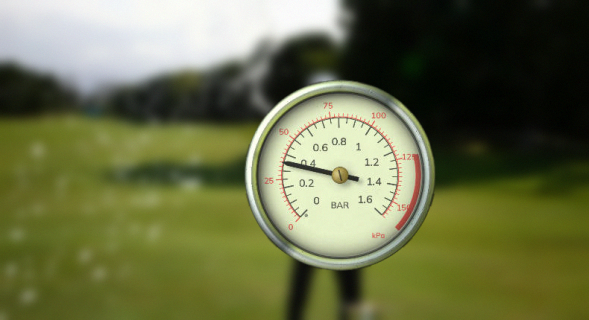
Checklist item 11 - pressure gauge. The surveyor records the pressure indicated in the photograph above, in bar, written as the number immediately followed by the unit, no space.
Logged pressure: 0.35bar
